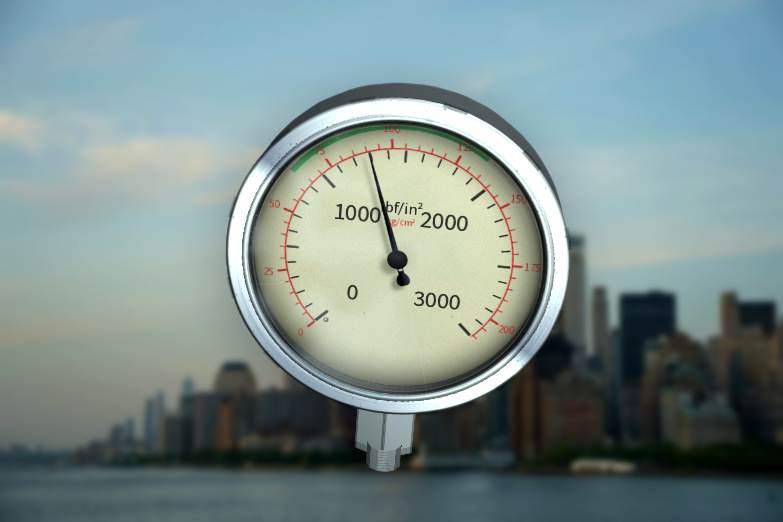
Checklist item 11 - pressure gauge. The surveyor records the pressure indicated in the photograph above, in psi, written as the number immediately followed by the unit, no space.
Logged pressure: 1300psi
